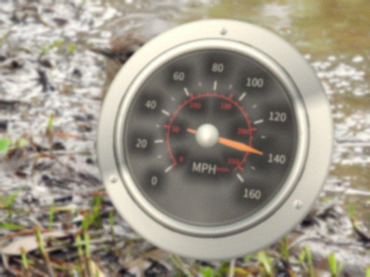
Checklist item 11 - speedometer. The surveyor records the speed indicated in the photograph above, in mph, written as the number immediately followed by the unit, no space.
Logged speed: 140mph
